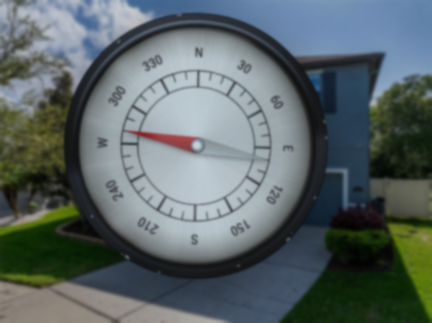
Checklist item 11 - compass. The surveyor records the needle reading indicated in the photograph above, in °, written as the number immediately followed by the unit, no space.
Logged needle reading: 280°
